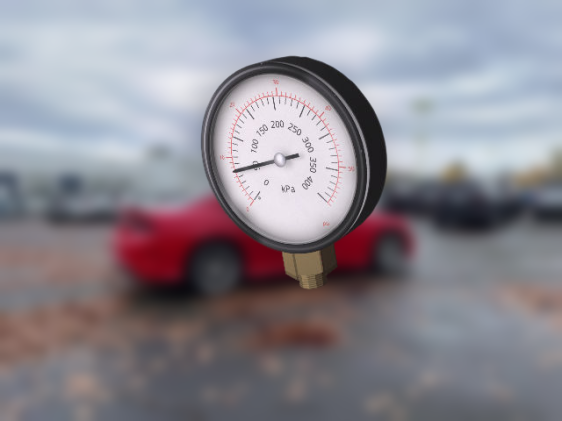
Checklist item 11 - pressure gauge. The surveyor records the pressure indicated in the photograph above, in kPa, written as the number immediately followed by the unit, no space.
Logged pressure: 50kPa
